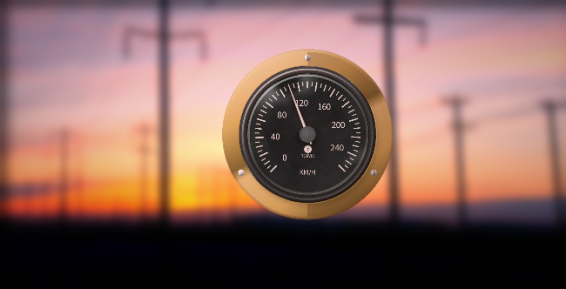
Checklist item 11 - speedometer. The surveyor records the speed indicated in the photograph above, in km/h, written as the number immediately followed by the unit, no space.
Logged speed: 110km/h
